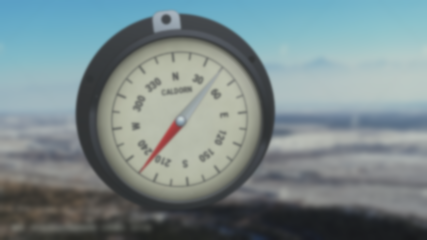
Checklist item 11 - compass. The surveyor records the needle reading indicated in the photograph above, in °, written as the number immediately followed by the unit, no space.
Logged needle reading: 225°
